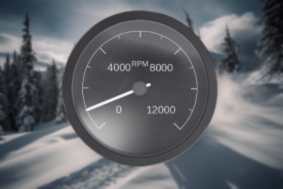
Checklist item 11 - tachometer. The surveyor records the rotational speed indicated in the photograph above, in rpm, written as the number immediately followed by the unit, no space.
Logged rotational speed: 1000rpm
